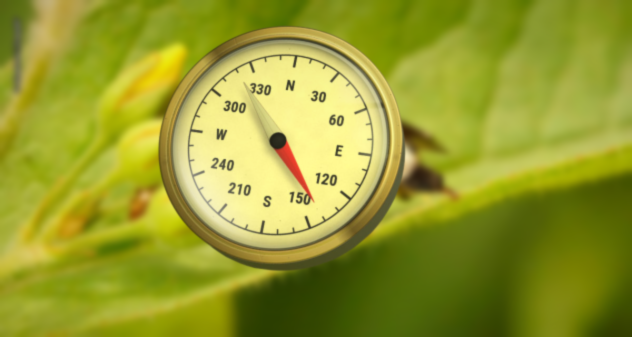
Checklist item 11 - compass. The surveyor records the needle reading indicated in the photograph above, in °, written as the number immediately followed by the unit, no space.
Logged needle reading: 140°
